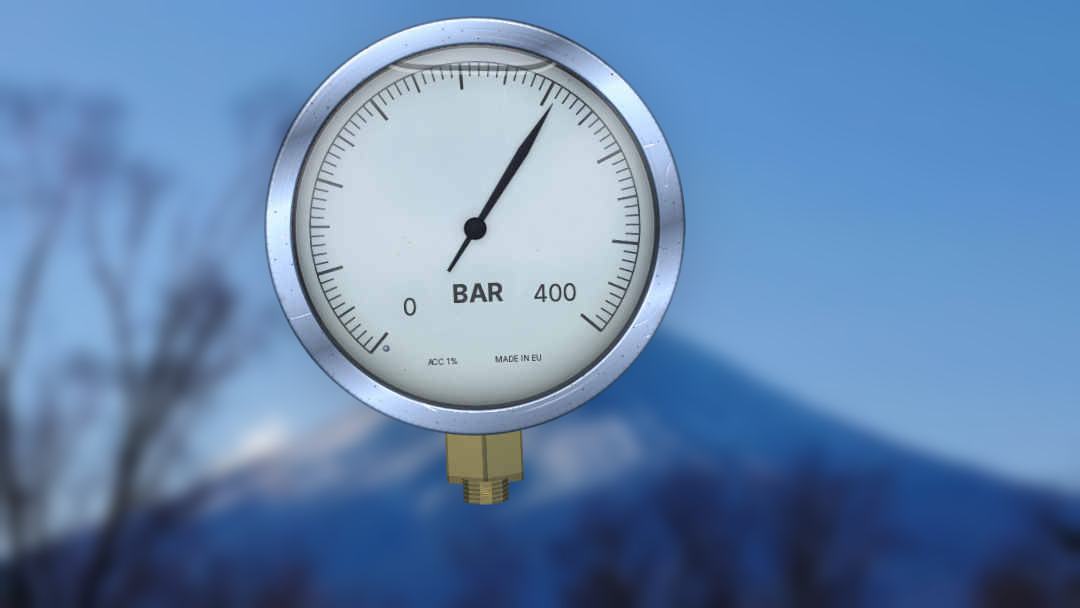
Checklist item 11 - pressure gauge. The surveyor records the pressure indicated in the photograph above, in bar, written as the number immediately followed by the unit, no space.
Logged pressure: 255bar
